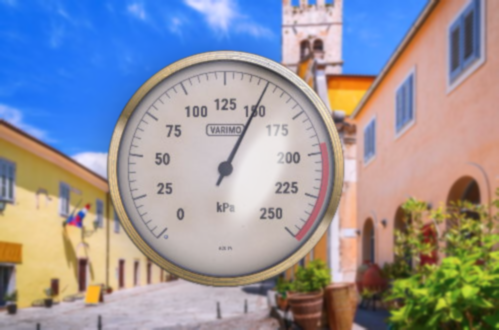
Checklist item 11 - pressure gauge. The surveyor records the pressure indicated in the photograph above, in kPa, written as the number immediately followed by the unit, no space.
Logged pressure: 150kPa
